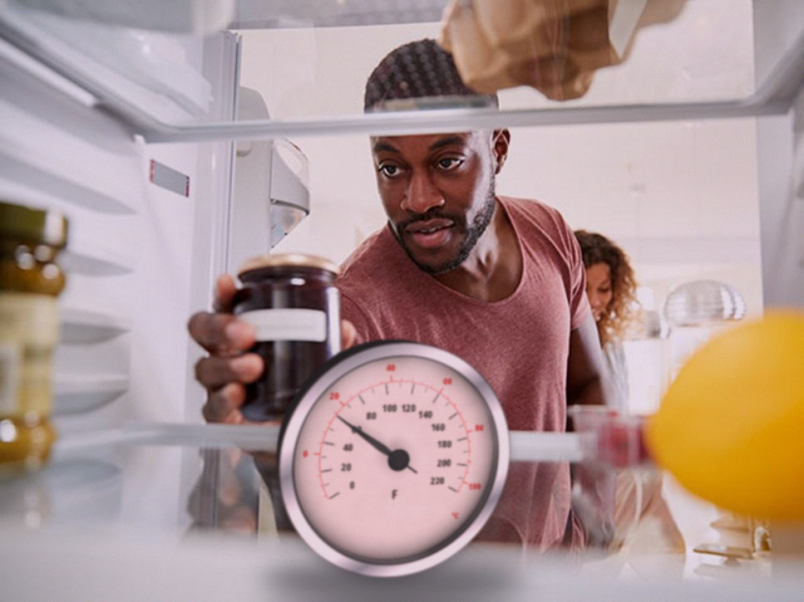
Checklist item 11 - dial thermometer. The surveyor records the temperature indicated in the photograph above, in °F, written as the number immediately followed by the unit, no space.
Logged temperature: 60°F
